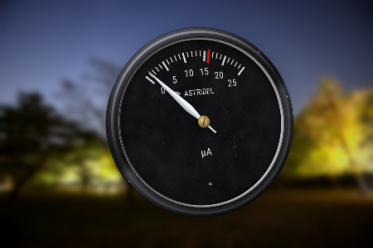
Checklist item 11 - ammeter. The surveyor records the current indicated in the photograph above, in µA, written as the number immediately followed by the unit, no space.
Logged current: 1µA
